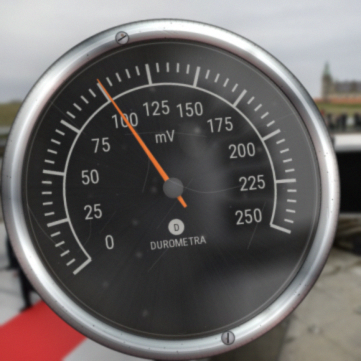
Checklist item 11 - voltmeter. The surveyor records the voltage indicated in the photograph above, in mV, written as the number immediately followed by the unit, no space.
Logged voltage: 100mV
